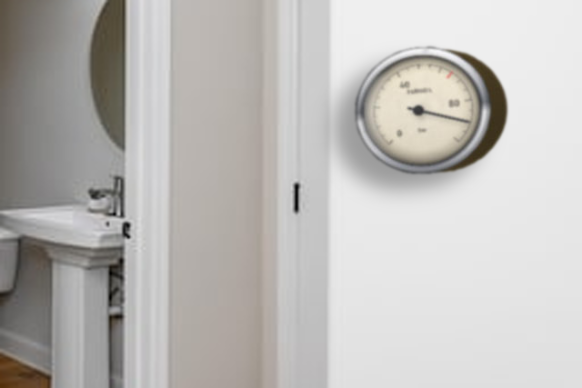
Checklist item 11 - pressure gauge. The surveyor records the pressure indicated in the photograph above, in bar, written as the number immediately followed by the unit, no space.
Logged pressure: 90bar
